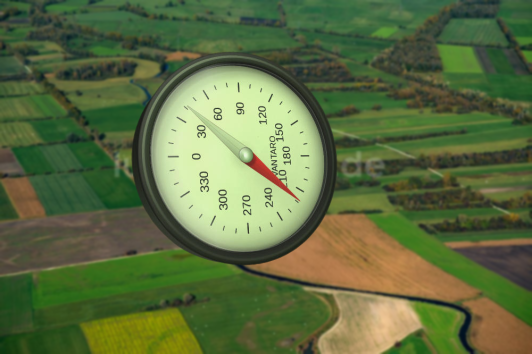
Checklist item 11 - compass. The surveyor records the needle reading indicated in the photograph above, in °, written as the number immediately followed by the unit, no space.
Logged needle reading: 220°
